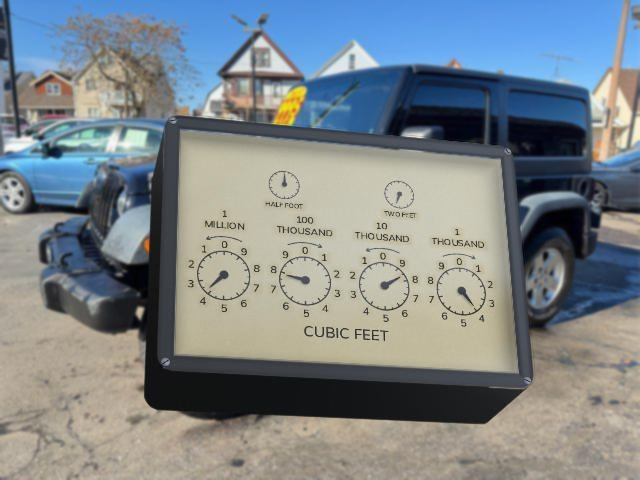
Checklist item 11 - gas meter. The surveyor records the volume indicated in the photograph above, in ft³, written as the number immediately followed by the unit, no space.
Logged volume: 378400ft³
